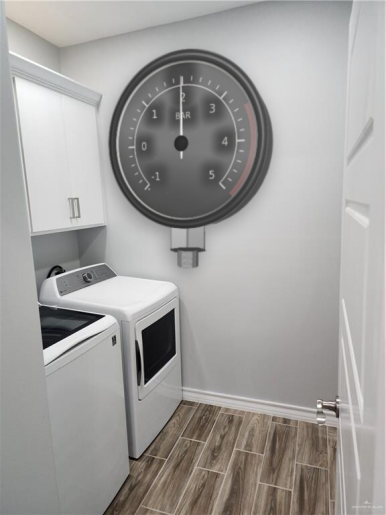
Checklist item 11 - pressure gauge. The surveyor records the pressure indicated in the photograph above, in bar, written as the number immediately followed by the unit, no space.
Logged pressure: 2bar
